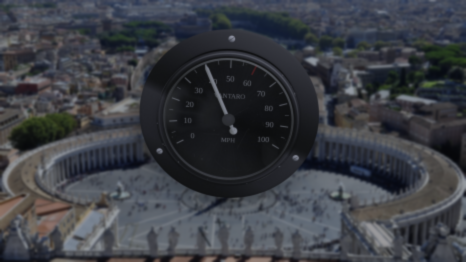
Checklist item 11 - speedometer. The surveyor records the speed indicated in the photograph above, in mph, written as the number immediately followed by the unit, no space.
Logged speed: 40mph
